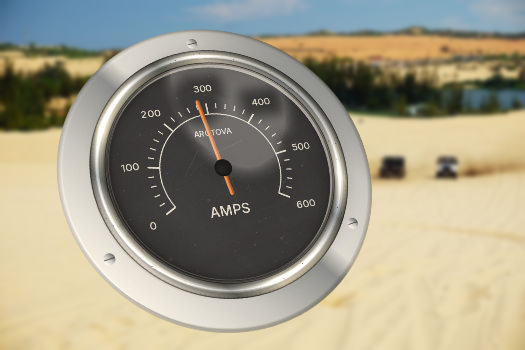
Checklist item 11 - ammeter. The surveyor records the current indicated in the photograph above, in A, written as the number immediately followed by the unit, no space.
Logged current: 280A
